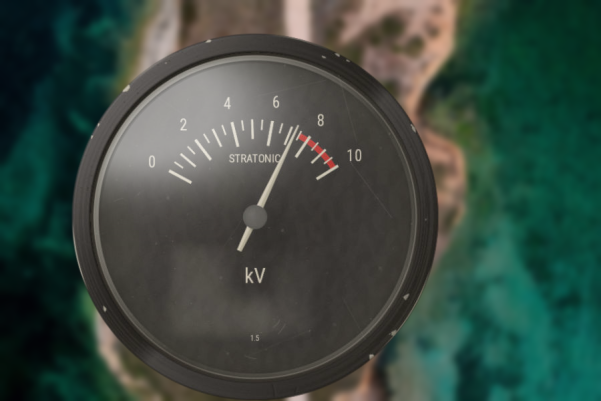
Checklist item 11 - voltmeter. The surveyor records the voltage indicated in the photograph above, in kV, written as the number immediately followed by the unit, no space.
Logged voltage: 7.25kV
